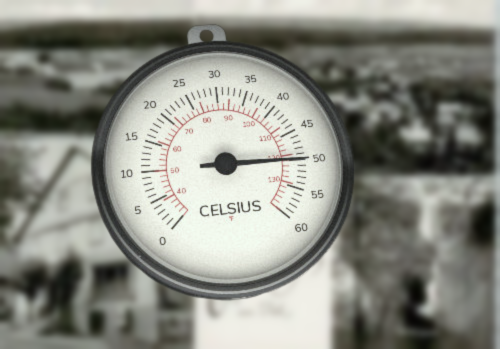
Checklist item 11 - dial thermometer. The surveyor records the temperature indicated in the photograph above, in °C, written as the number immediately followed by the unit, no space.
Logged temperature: 50°C
